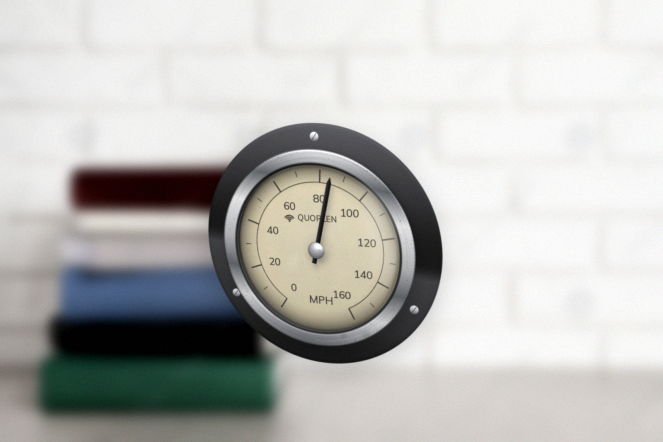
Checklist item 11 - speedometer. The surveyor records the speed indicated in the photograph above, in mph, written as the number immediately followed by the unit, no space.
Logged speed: 85mph
